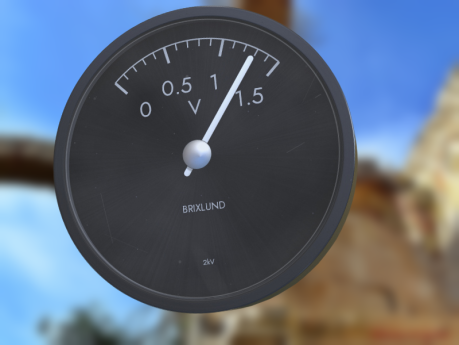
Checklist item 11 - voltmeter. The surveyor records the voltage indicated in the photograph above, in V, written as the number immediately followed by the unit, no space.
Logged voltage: 1.3V
